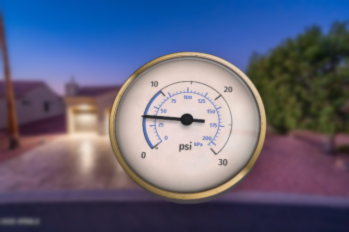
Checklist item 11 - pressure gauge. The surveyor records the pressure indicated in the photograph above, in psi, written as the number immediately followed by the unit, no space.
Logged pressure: 5psi
